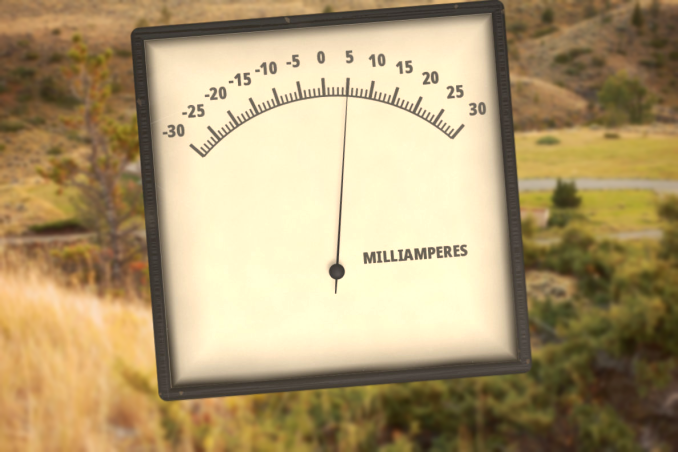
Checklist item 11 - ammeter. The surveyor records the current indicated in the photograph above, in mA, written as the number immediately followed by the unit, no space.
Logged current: 5mA
